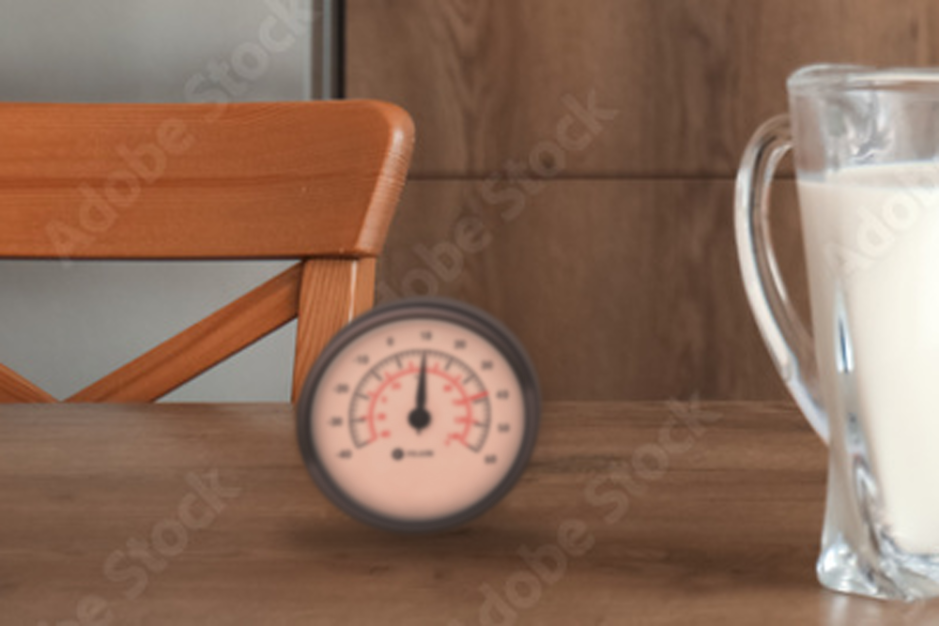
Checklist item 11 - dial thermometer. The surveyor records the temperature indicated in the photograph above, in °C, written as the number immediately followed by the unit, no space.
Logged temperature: 10°C
